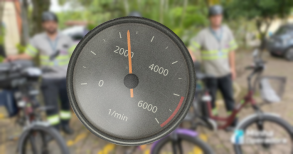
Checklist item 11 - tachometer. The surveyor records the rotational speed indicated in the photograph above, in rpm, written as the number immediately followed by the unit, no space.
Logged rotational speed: 2250rpm
